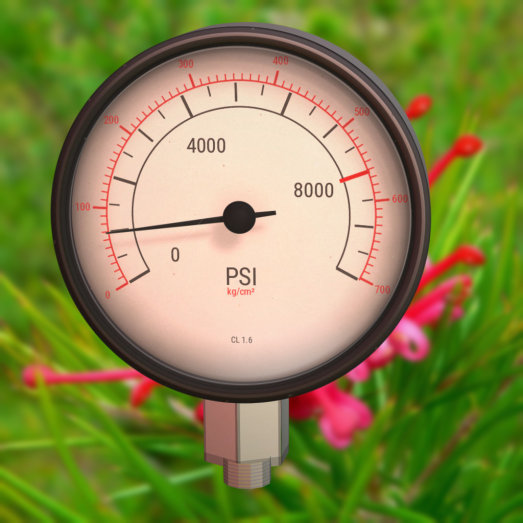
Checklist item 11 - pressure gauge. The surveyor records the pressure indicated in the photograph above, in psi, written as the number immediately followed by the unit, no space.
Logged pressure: 1000psi
